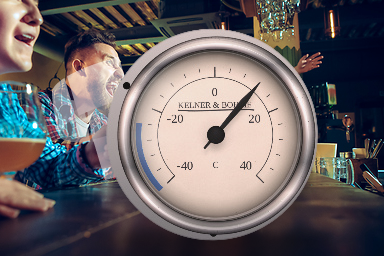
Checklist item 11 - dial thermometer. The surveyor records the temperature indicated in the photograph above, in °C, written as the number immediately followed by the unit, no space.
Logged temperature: 12°C
